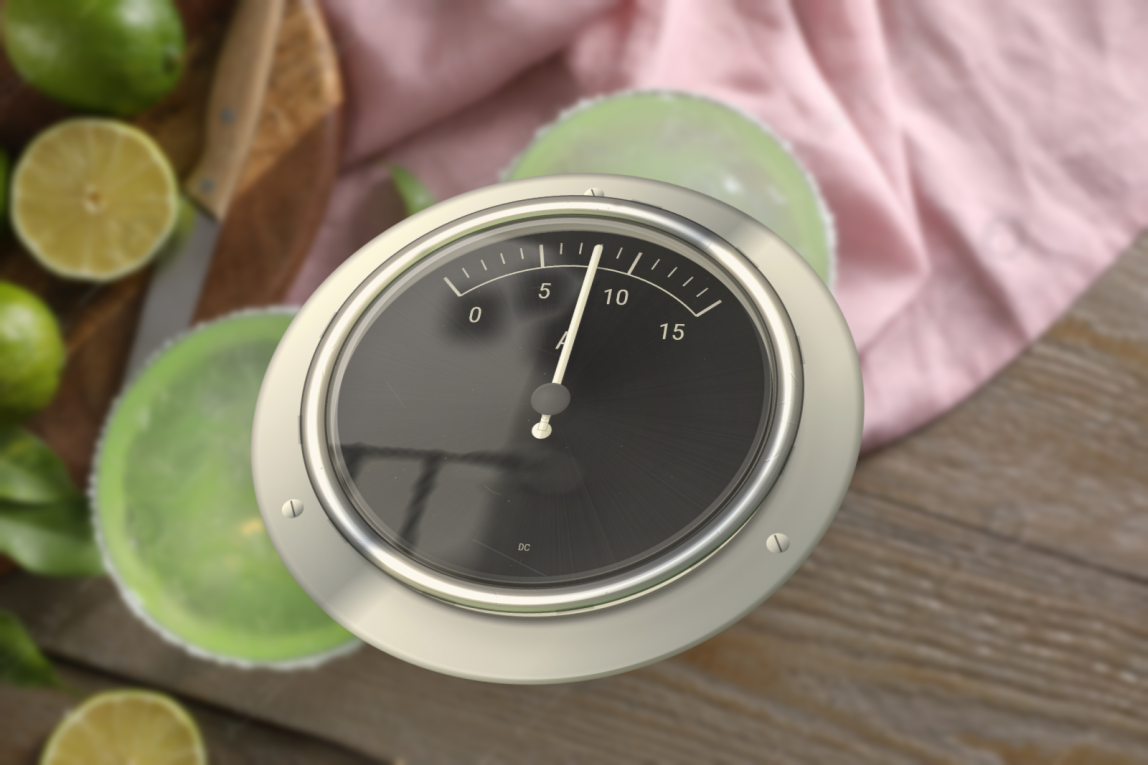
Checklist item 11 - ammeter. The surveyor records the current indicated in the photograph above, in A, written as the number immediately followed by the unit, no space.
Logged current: 8A
